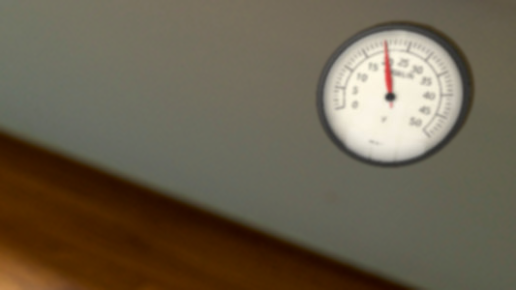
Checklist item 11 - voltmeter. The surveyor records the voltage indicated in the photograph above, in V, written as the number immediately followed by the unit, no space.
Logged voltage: 20V
